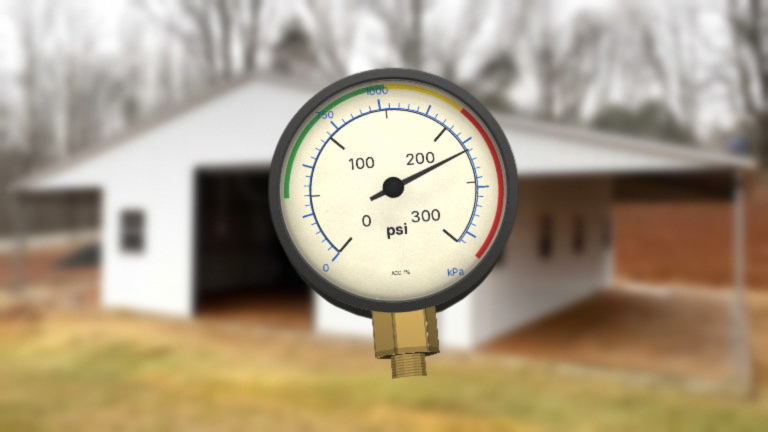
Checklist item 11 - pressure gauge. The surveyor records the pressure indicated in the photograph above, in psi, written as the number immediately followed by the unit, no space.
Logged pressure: 225psi
